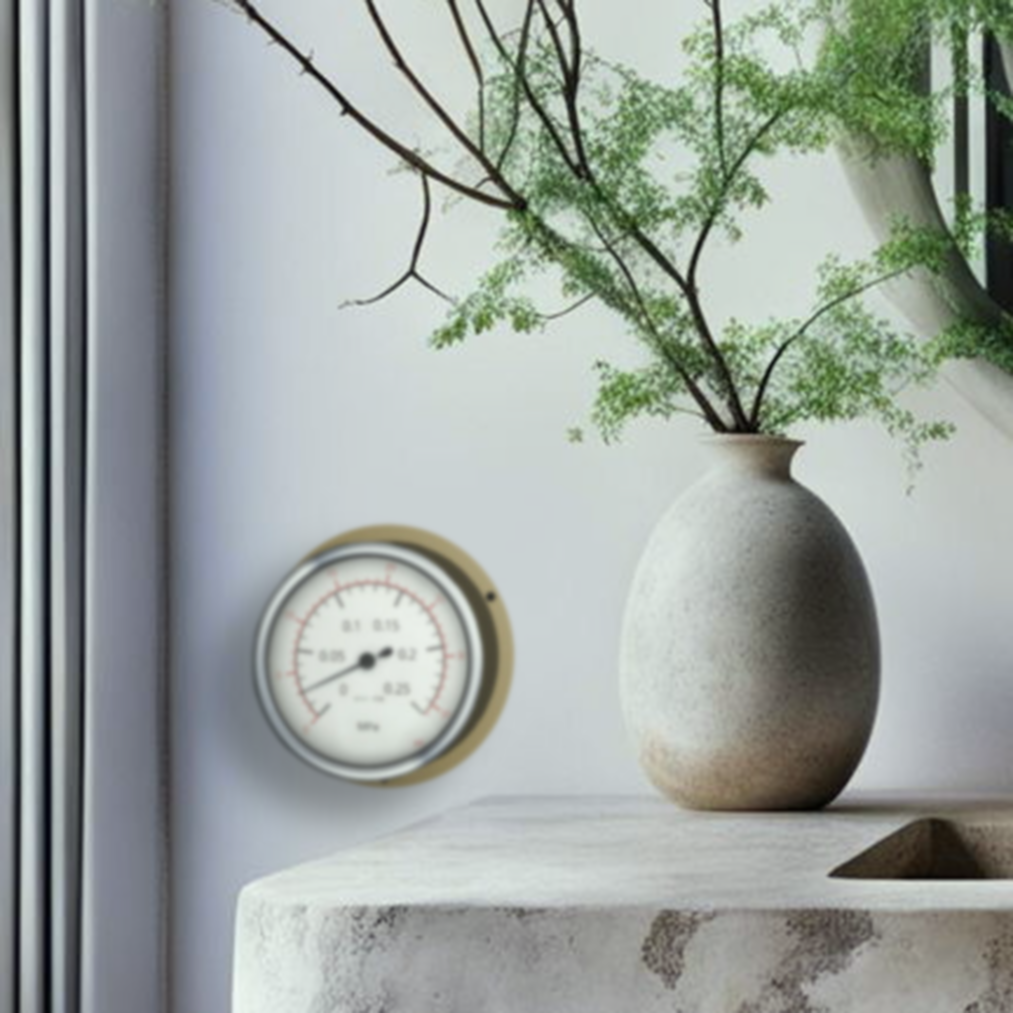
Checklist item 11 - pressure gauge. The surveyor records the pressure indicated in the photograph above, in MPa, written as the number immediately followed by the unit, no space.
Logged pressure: 0.02MPa
